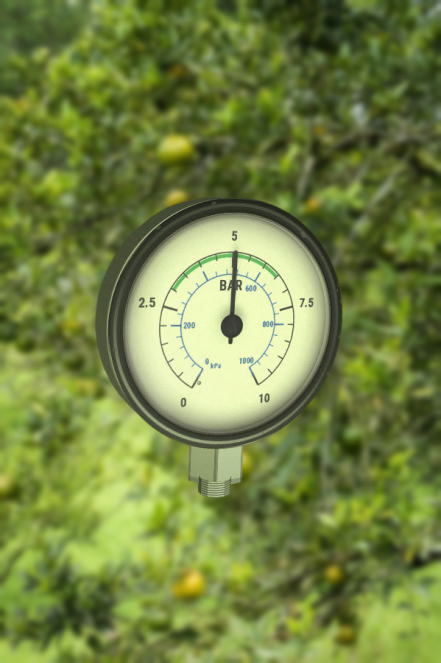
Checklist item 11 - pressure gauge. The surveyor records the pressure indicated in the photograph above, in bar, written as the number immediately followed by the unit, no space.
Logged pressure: 5bar
